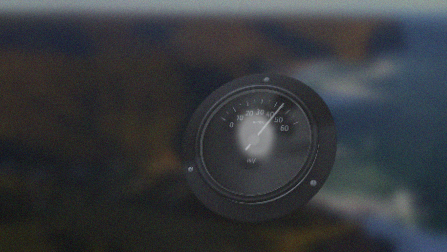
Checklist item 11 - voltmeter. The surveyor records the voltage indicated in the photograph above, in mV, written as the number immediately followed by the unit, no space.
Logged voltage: 45mV
